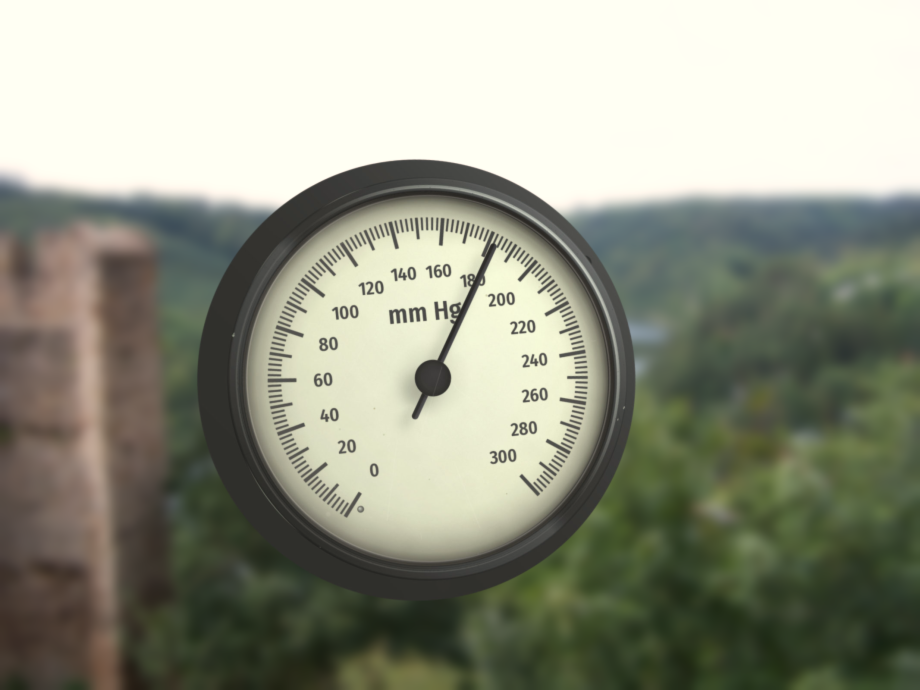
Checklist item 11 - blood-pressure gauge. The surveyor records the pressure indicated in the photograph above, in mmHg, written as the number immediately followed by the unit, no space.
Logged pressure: 182mmHg
